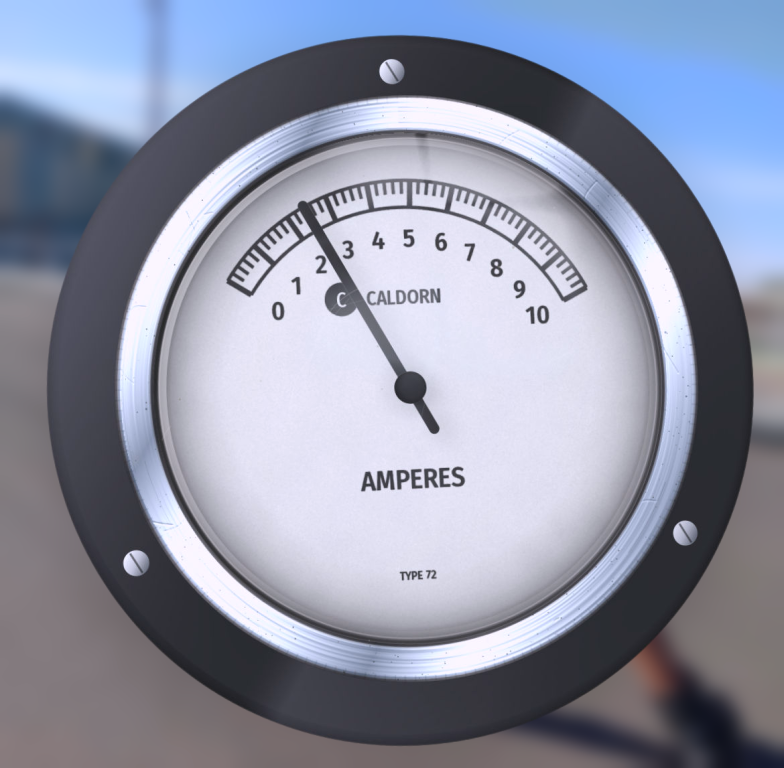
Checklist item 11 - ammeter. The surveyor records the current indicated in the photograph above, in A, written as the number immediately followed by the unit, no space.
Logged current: 2.4A
